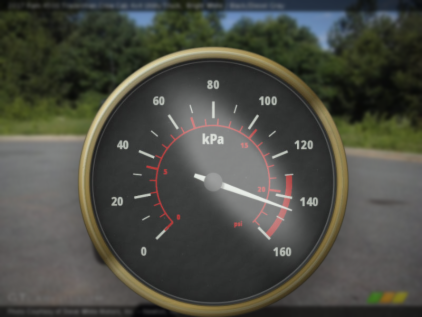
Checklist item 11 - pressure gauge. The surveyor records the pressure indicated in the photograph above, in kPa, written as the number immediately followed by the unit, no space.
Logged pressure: 145kPa
